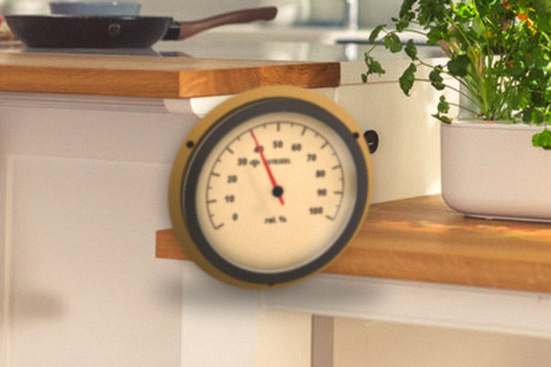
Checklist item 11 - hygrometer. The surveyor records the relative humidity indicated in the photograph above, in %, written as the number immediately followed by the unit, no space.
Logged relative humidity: 40%
